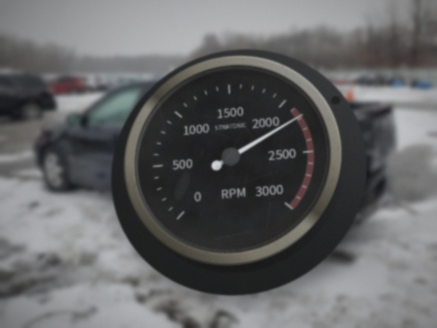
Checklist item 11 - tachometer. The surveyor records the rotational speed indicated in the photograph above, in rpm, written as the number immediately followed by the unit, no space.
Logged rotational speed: 2200rpm
